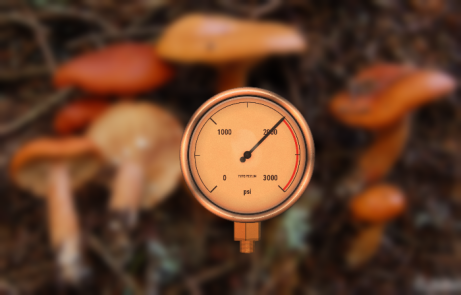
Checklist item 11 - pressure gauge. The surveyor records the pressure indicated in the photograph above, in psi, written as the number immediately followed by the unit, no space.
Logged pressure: 2000psi
